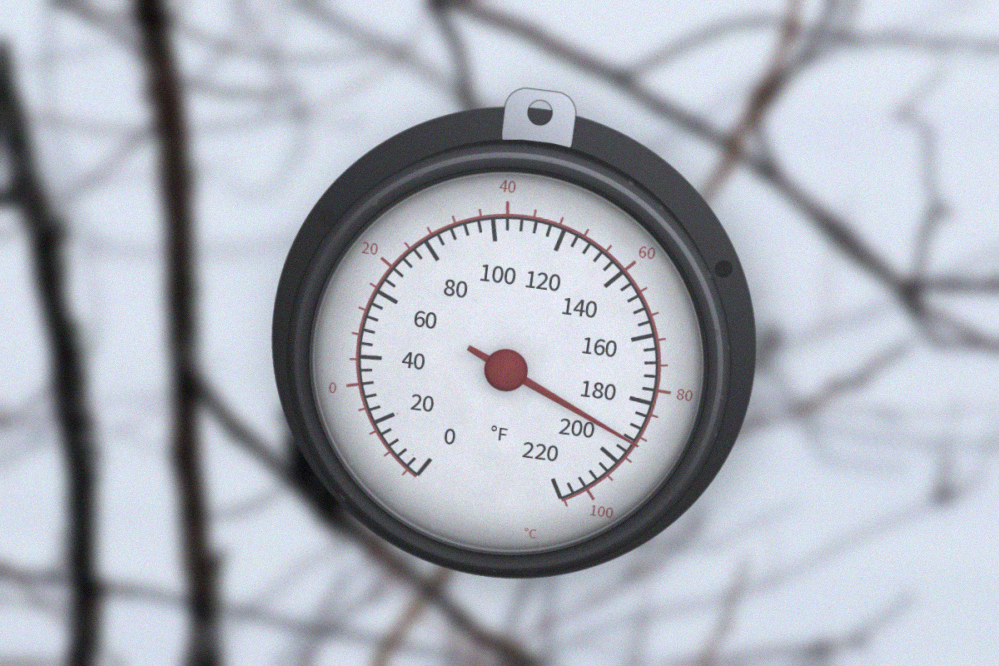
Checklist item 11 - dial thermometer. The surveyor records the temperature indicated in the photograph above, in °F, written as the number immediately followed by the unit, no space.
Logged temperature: 192°F
